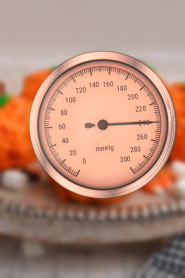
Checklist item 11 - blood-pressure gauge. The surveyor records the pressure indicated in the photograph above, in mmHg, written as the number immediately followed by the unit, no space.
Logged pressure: 240mmHg
